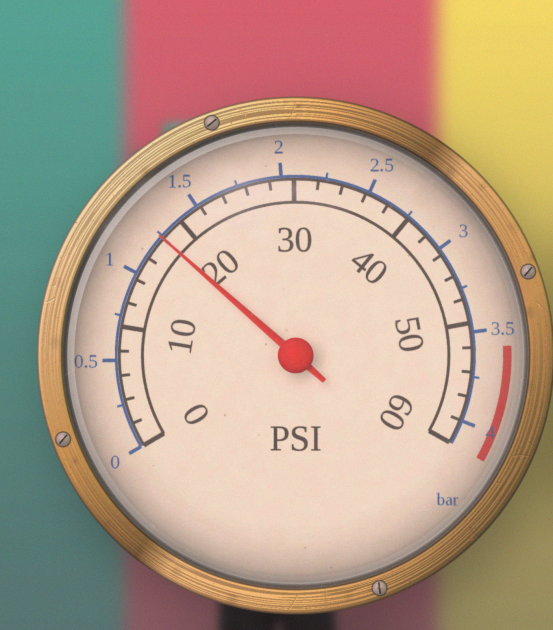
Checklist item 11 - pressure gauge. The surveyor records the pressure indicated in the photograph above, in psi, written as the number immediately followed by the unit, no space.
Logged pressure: 18psi
